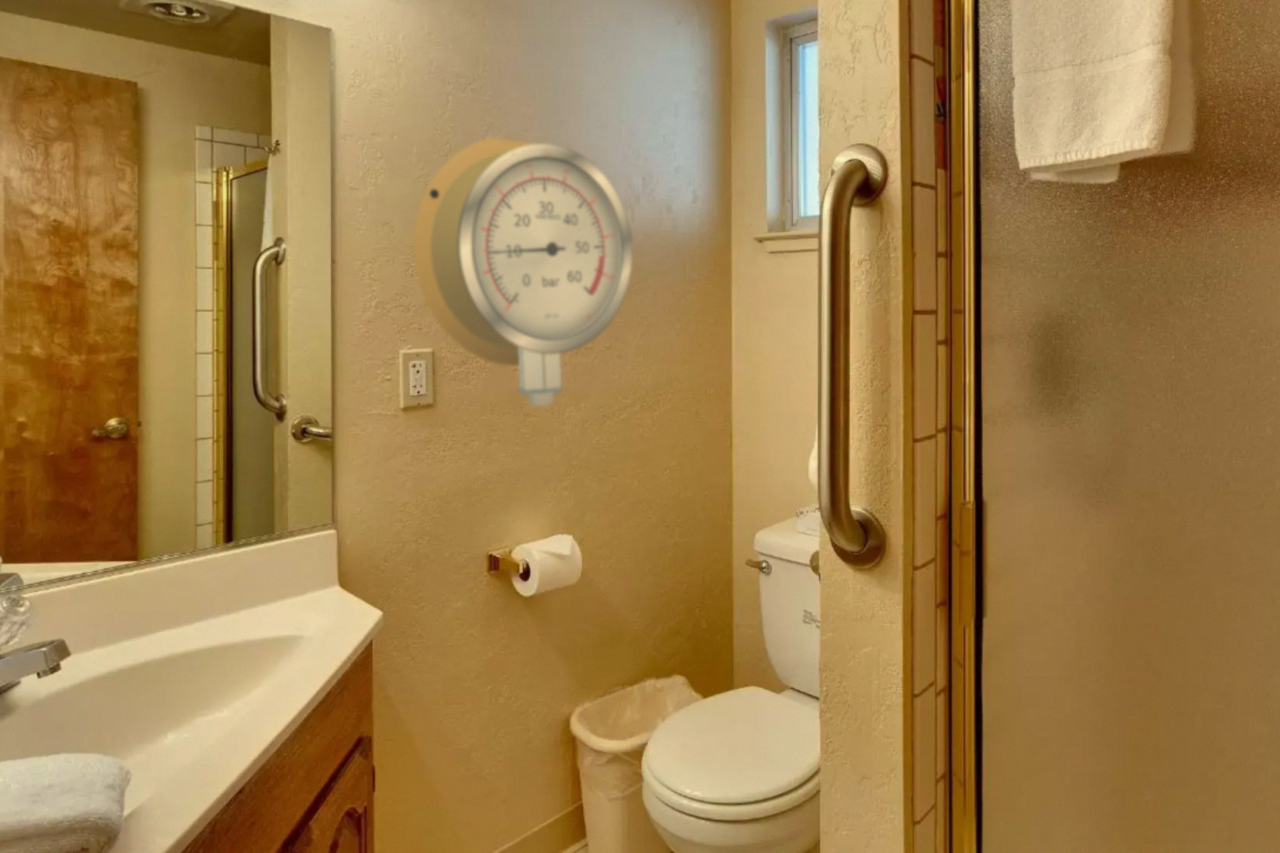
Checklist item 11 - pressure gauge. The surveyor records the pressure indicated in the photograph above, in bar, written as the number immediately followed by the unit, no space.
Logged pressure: 10bar
